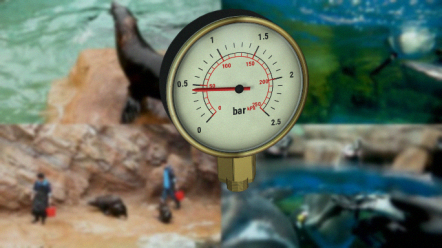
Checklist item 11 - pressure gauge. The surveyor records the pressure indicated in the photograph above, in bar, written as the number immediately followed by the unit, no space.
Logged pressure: 0.45bar
